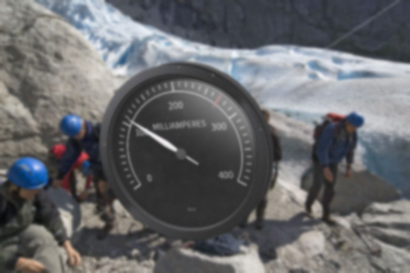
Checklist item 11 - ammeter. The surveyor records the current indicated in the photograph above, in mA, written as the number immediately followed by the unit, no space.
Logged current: 110mA
